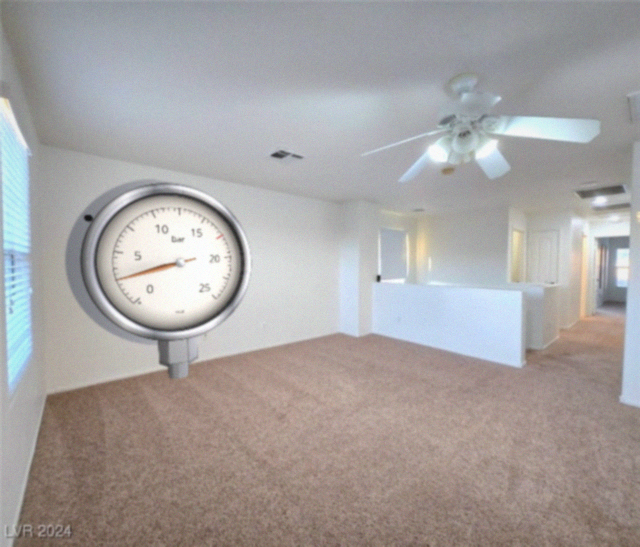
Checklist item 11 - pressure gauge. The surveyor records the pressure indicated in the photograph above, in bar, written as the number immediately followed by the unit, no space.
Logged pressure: 2.5bar
